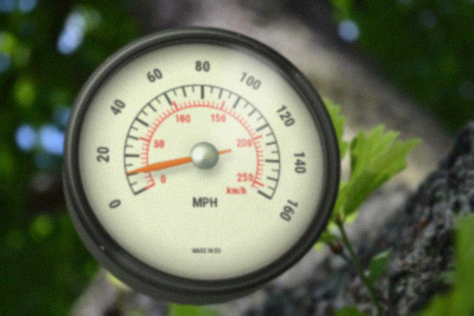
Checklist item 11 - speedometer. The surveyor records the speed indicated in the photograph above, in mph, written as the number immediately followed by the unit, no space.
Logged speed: 10mph
